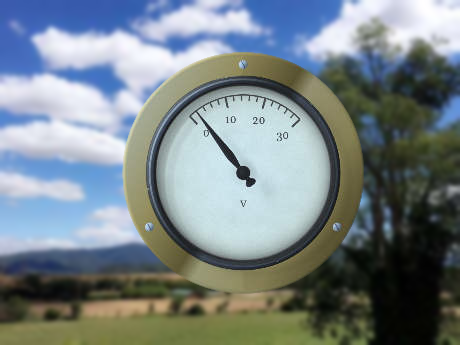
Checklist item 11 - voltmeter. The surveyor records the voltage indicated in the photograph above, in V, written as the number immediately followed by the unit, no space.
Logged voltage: 2V
